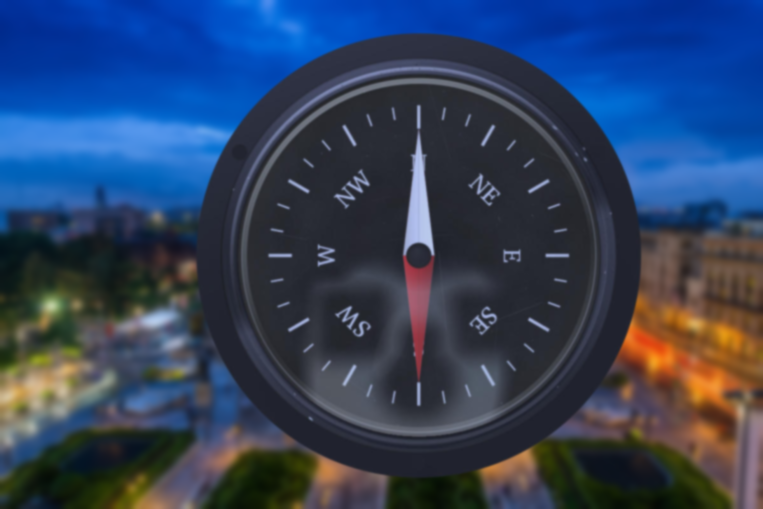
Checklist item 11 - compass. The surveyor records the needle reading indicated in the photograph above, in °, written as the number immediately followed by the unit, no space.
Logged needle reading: 180°
